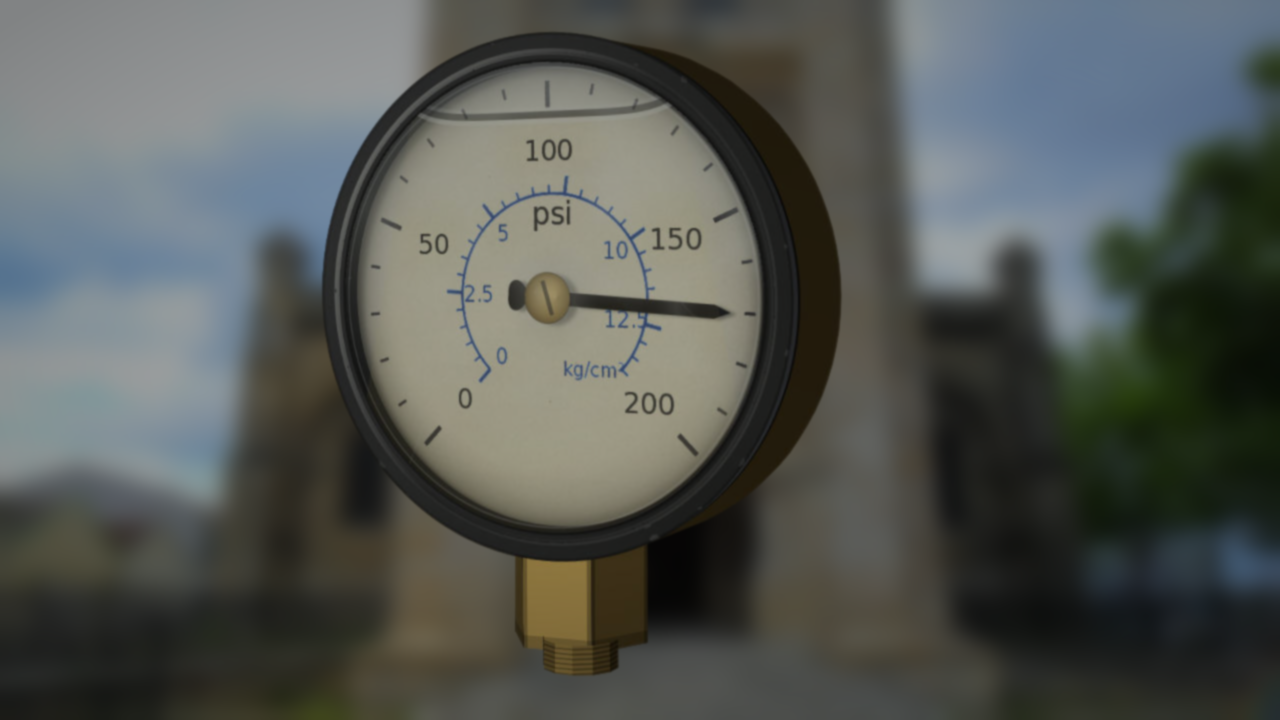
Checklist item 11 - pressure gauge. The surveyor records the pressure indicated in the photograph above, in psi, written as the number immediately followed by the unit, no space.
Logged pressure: 170psi
